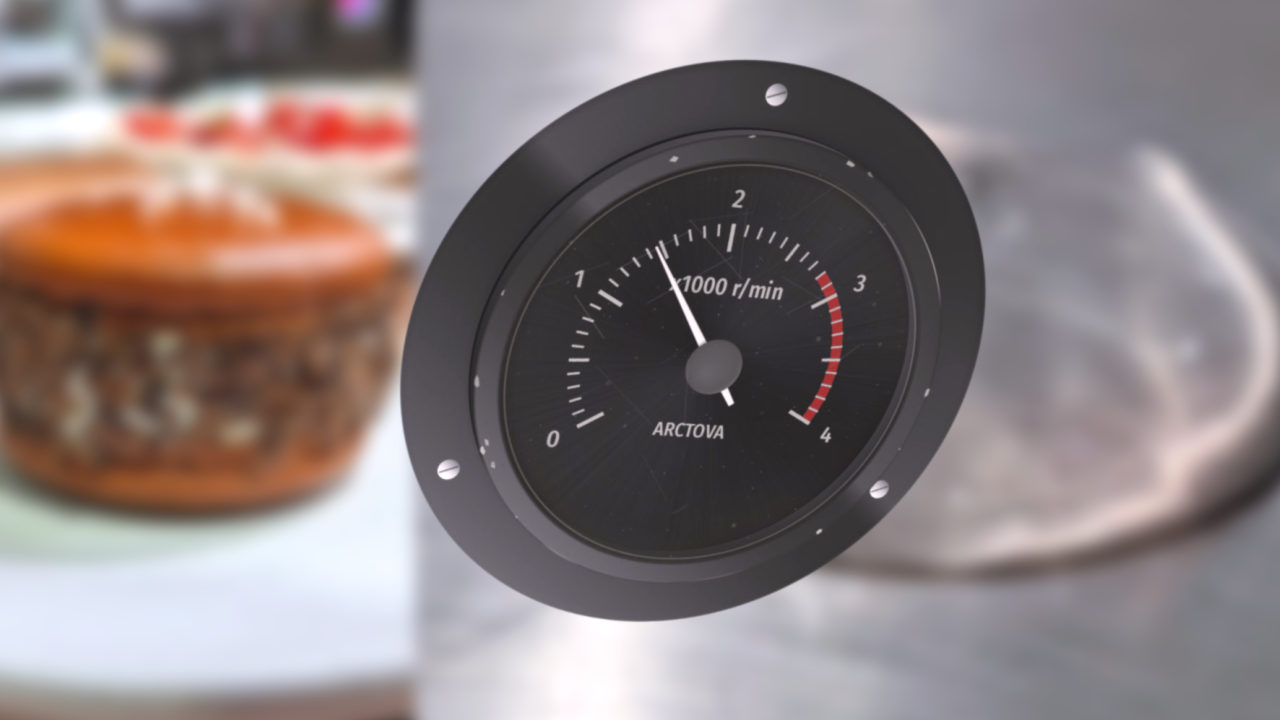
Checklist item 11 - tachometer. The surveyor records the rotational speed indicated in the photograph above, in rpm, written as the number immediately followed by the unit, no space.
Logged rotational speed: 1450rpm
